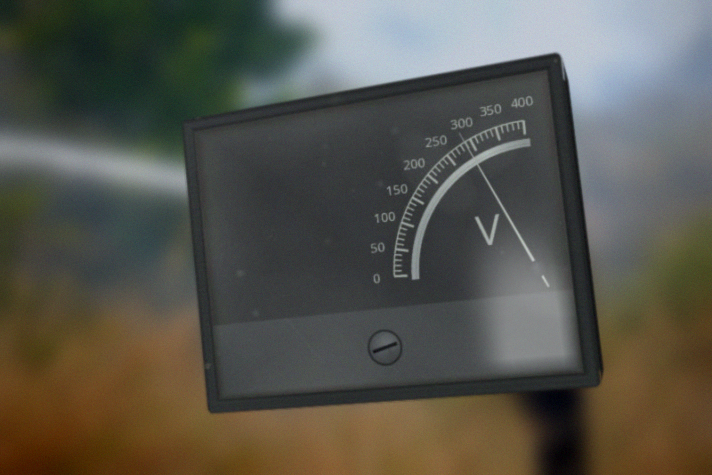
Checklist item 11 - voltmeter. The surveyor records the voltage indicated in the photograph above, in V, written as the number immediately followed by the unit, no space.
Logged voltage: 290V
